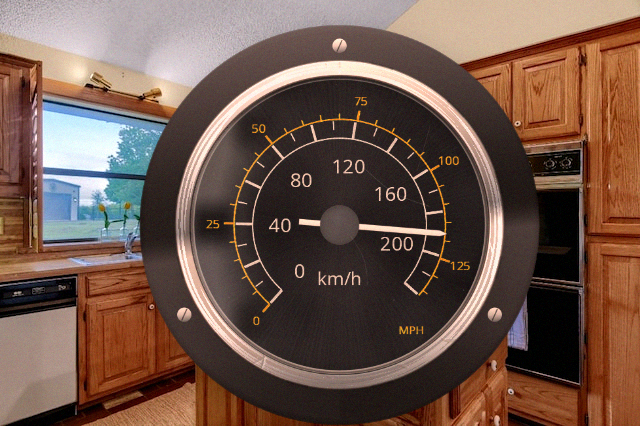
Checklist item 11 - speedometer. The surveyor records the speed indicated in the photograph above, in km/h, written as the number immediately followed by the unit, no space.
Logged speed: 190km/h
